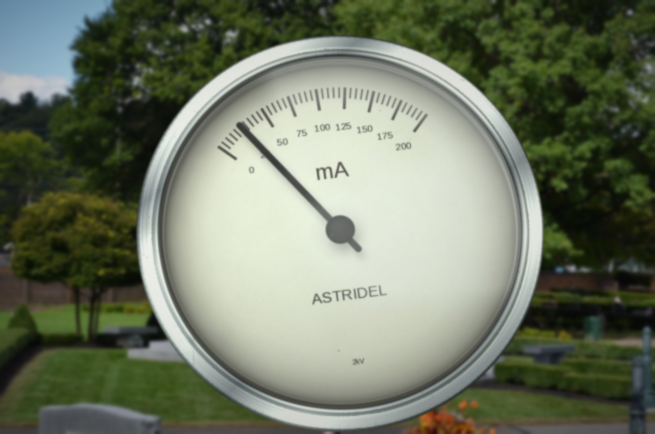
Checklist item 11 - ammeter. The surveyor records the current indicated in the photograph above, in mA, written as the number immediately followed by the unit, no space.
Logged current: 25mA
